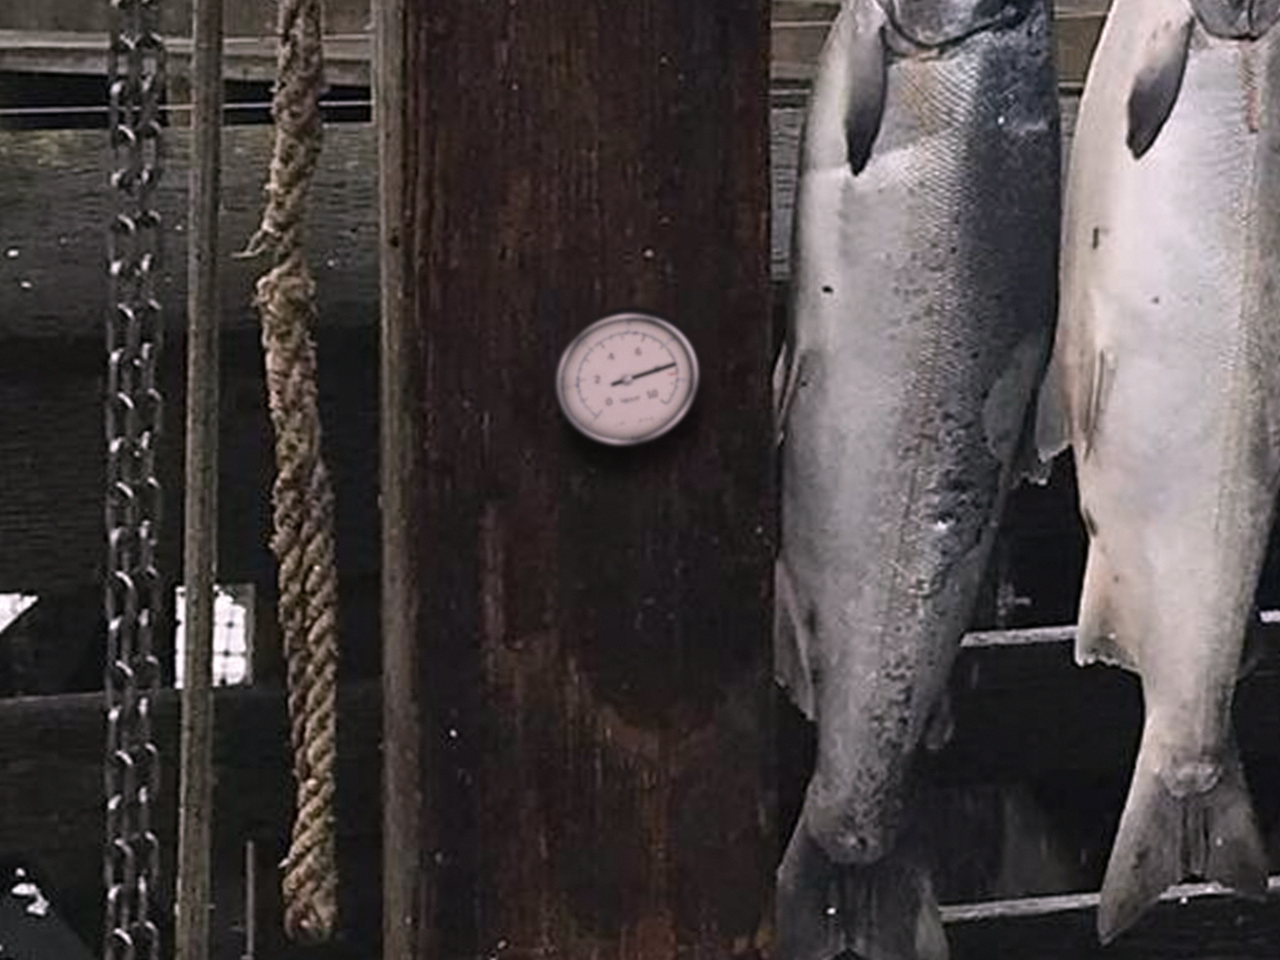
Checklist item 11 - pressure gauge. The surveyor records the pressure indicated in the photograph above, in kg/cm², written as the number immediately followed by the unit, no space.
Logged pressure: 8kg/cm²
